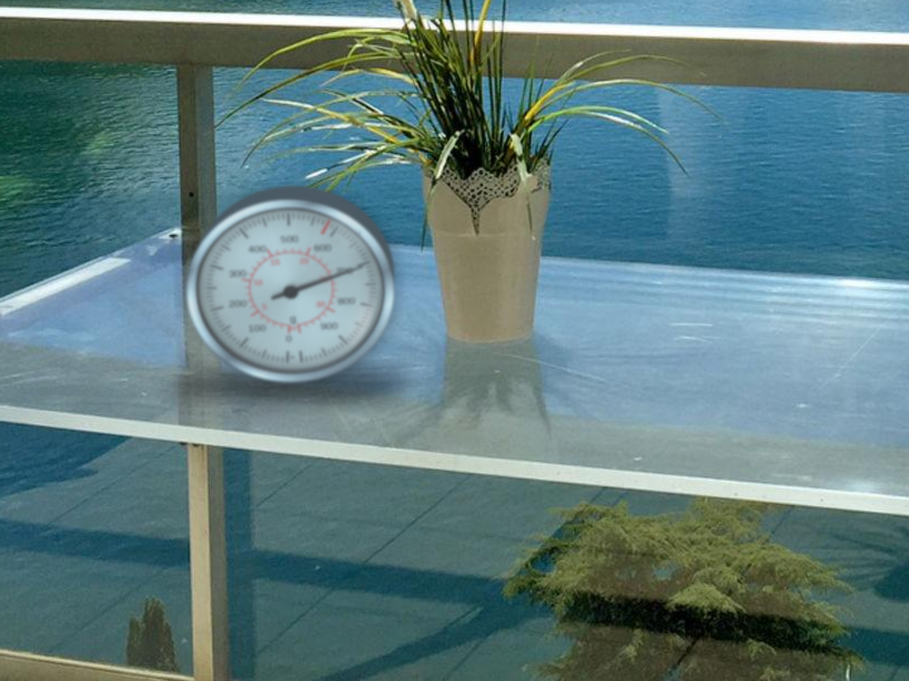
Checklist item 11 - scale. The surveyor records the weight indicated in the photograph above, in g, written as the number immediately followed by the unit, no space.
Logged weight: 700g
